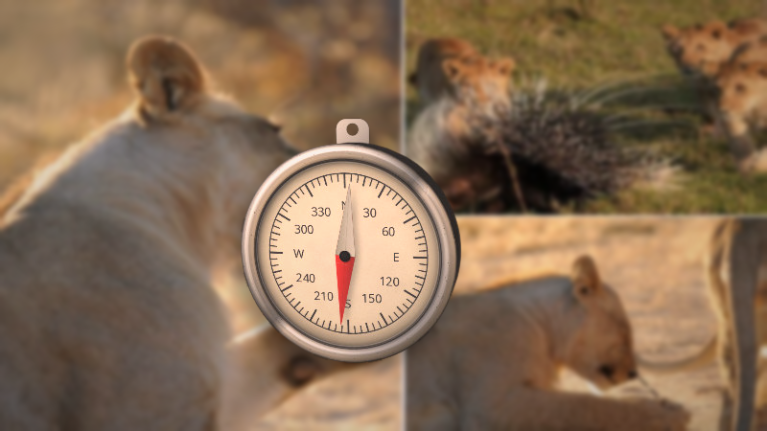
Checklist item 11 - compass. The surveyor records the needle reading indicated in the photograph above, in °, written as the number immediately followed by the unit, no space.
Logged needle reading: 185°
